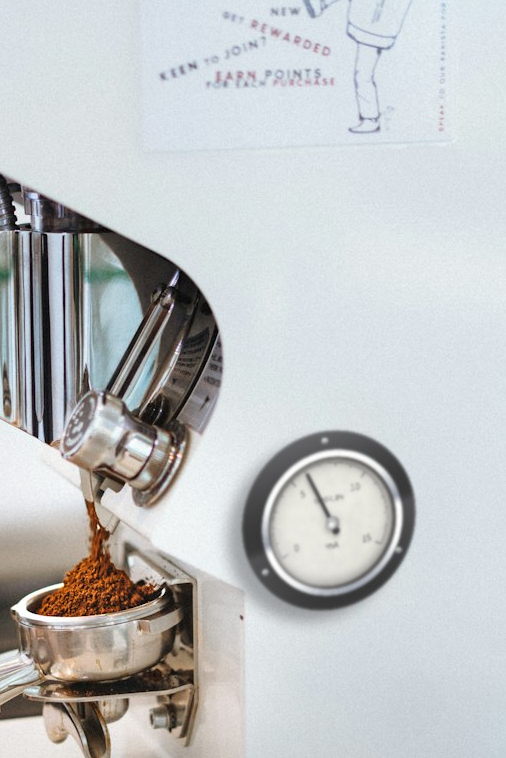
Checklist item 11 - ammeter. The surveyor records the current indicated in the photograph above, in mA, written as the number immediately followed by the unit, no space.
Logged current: 6mA
